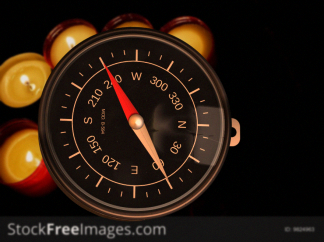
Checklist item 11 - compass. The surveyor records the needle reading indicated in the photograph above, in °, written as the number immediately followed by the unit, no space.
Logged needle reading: 240°
